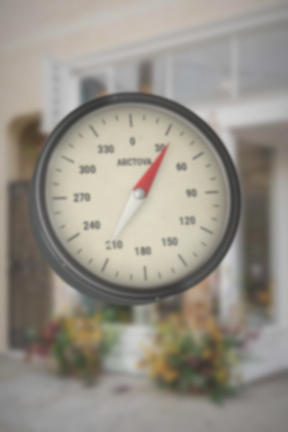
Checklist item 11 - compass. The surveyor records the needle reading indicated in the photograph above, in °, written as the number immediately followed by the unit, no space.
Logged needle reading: 35°
